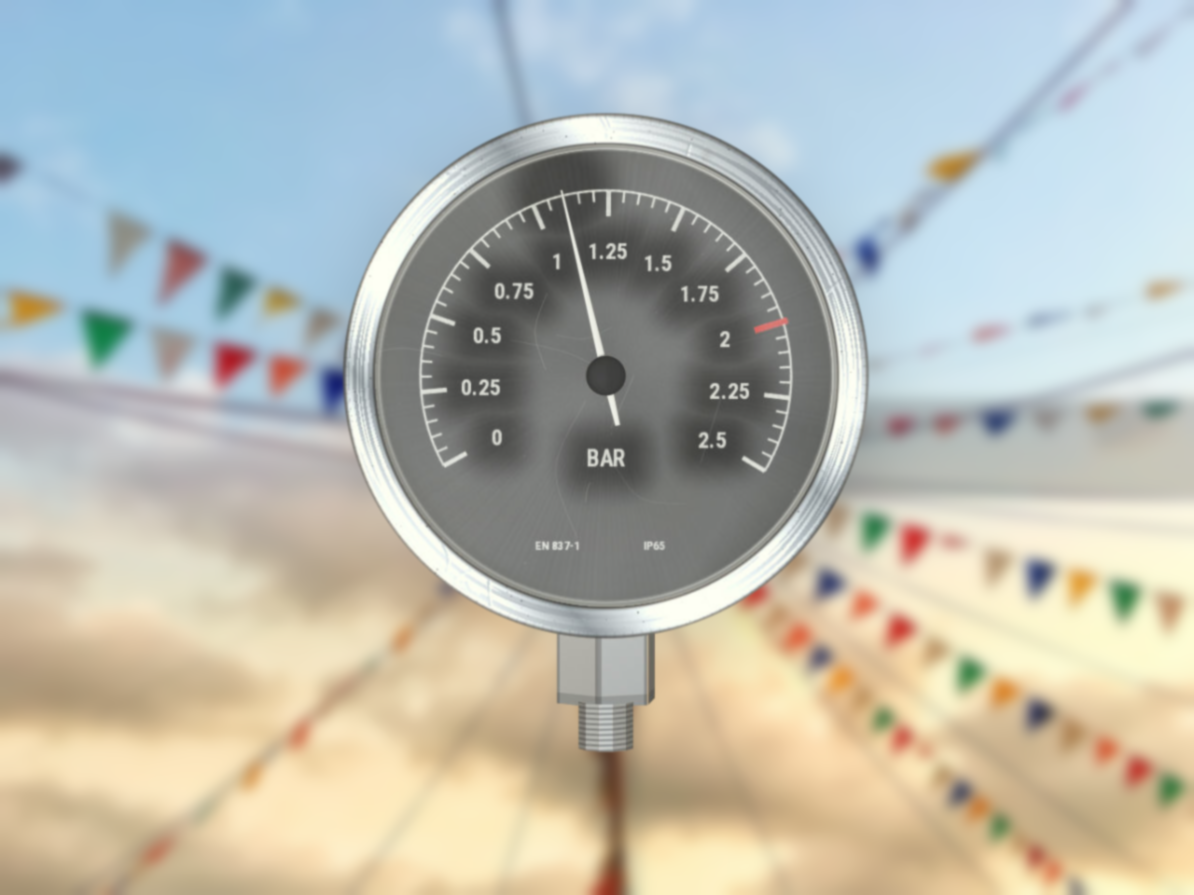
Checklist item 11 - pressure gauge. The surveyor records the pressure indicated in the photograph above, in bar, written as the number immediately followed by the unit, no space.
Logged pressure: 1.1bar
